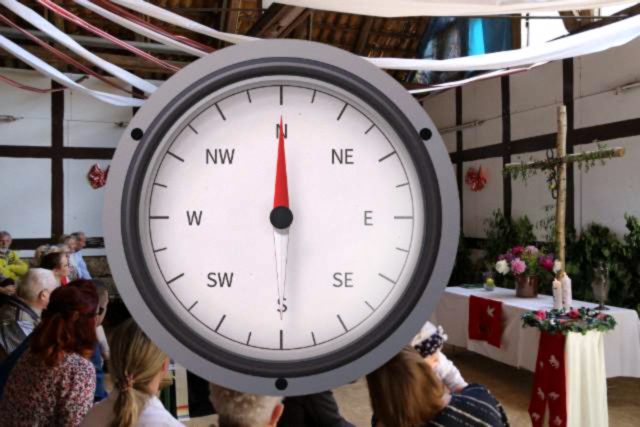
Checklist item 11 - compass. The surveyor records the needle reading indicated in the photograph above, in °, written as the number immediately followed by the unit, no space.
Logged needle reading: 0°
